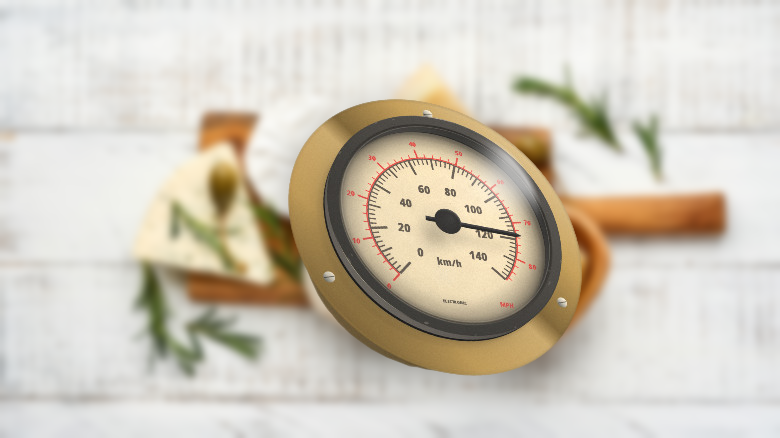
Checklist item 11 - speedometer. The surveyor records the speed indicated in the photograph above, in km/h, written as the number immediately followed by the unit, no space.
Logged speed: 120km/h
